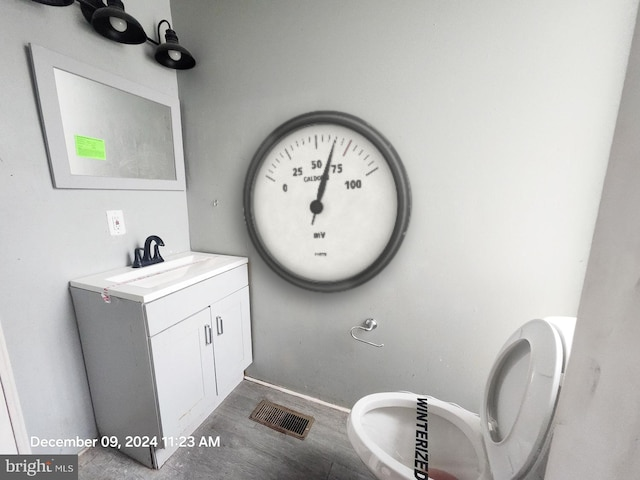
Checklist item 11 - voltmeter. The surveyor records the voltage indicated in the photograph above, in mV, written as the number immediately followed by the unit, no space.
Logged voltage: 65mV
